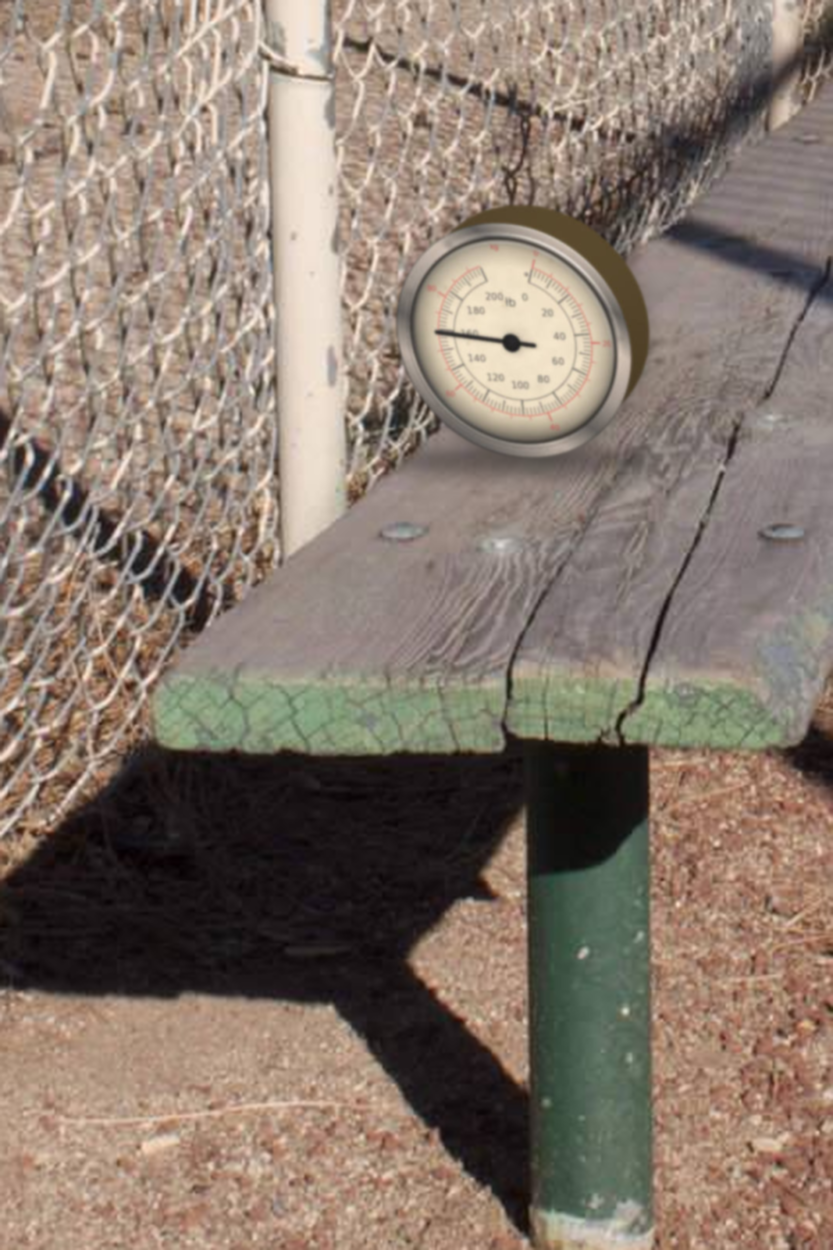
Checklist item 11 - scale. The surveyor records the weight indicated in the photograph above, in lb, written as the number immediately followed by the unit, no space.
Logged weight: 160lb
